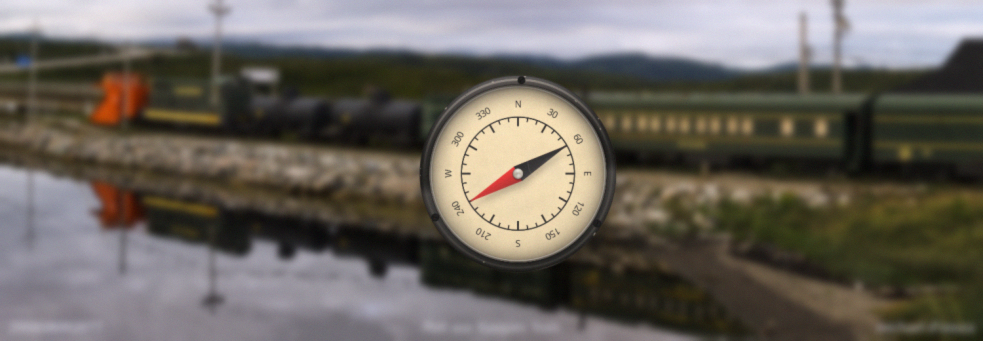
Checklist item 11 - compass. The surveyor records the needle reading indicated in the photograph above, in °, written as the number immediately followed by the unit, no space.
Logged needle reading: 240°
